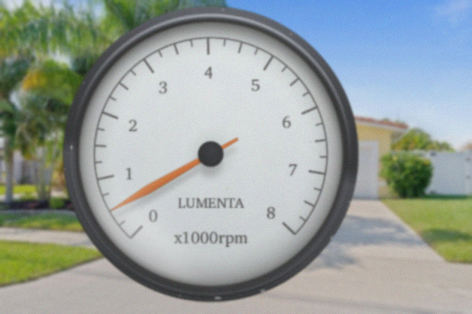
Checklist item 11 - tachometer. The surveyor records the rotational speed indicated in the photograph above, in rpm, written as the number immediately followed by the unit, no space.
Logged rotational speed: 500rpm
